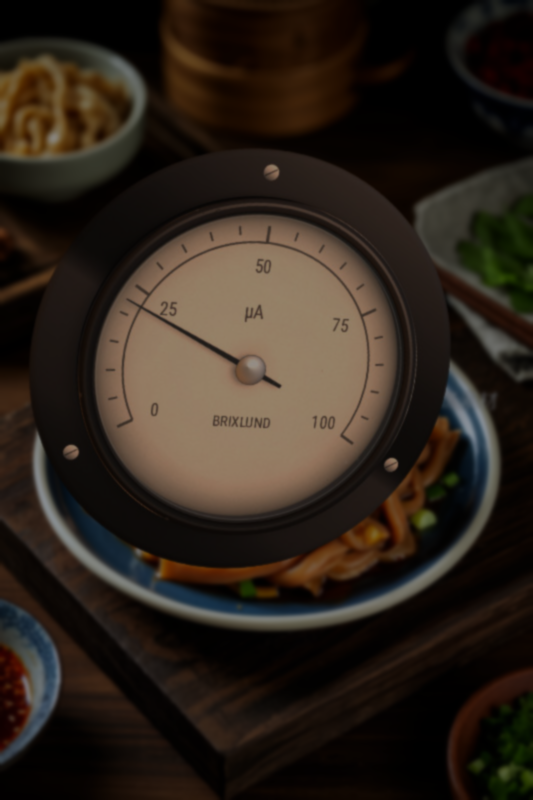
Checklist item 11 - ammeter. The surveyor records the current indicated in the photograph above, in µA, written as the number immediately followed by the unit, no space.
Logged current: 22.5µA
